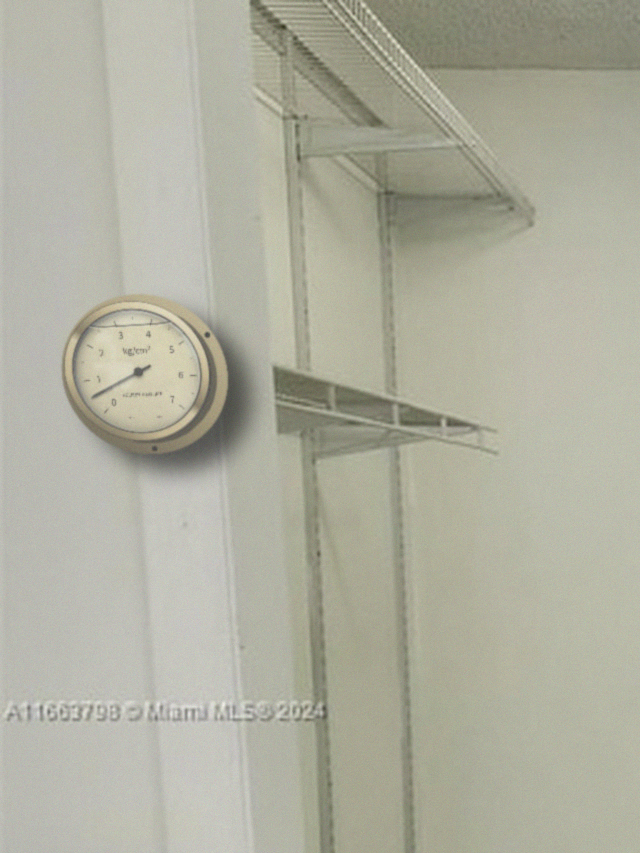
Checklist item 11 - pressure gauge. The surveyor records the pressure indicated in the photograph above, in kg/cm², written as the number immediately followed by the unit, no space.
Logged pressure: 0.5kg/cm²
